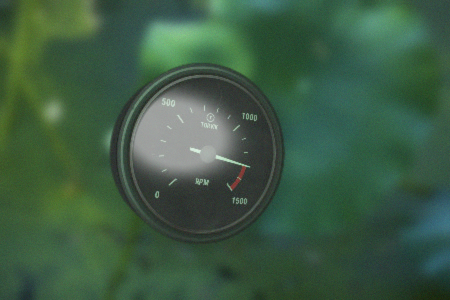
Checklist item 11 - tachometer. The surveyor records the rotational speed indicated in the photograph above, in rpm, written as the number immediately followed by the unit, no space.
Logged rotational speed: 1300rpm
